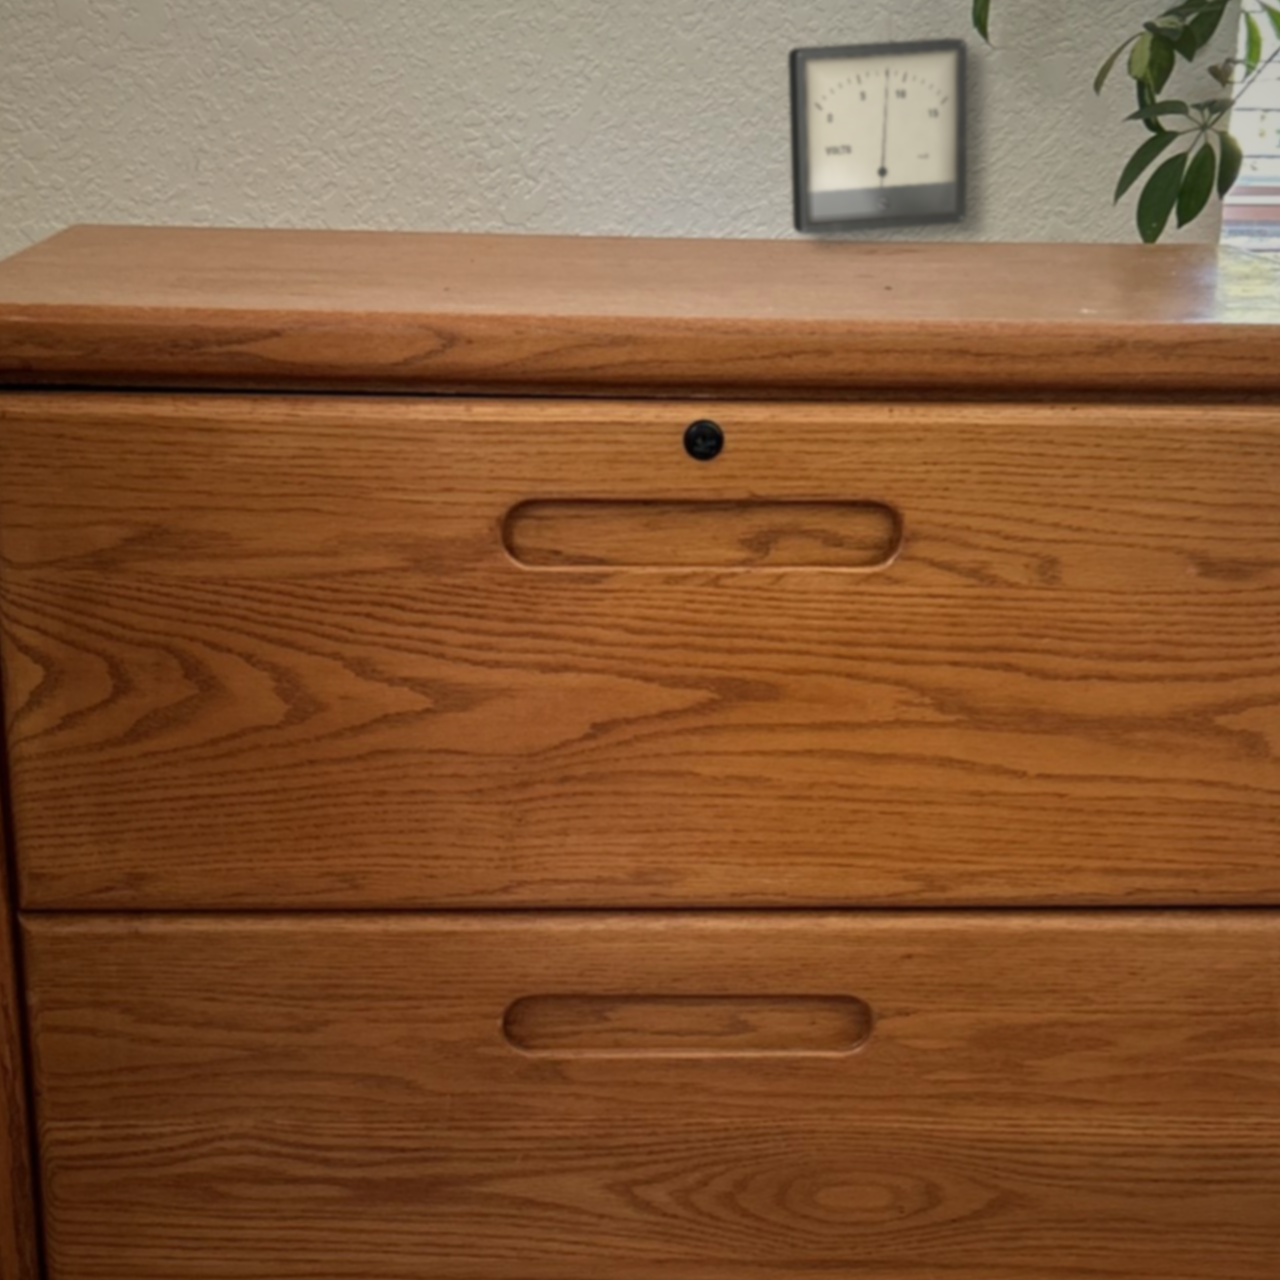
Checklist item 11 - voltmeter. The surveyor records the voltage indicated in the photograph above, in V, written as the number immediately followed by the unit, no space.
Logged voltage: 8V
